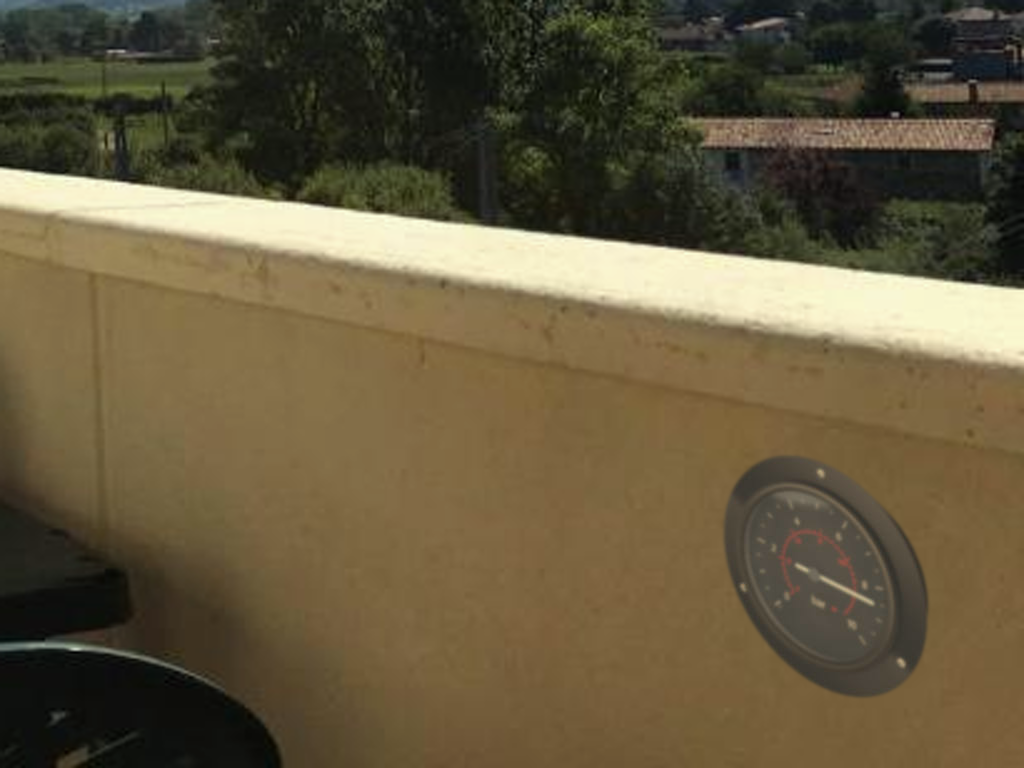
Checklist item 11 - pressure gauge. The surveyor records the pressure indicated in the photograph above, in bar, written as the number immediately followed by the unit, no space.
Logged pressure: 8.5bar
